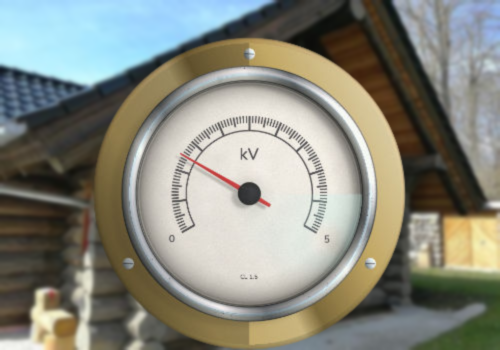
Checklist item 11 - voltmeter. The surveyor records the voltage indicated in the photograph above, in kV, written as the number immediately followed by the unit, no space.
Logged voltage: 1.25kV
